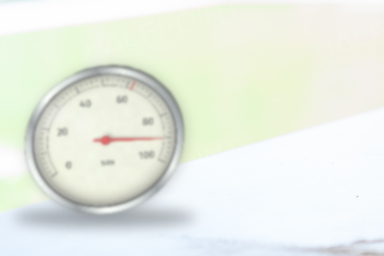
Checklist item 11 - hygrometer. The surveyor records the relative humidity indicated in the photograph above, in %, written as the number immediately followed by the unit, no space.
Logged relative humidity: 90%
